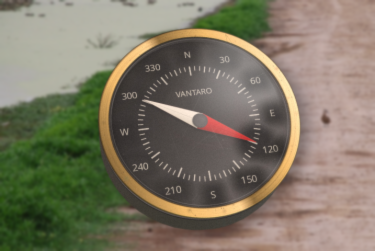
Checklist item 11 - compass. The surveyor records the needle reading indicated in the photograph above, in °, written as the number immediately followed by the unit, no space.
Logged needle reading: 120°
